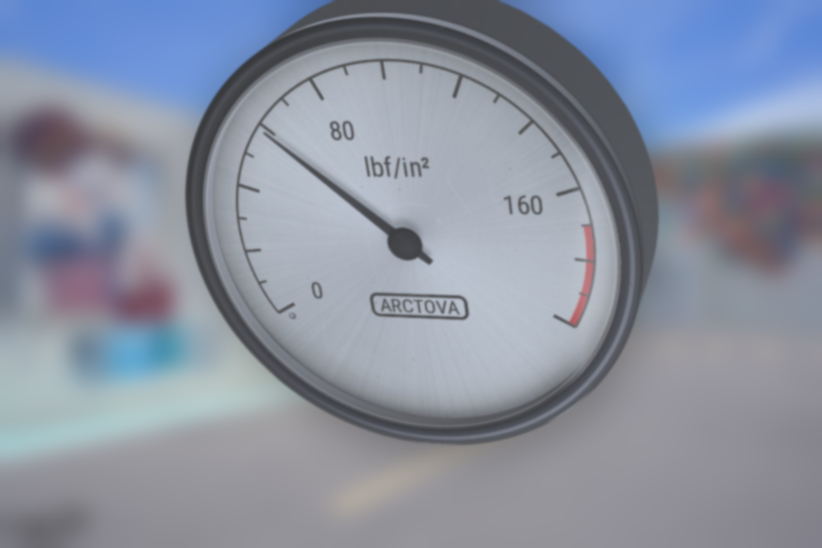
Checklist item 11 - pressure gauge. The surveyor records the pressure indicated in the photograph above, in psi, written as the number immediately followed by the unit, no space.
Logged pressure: 60psi
